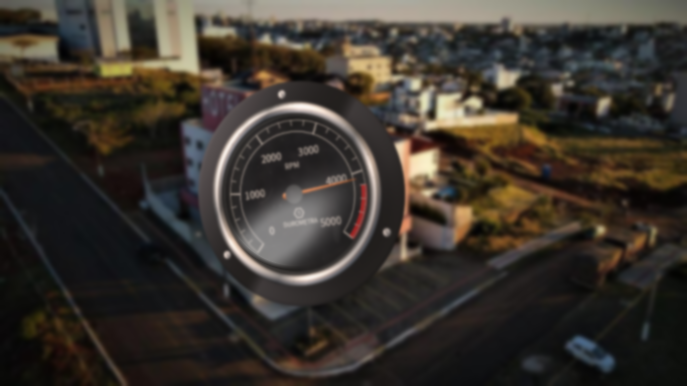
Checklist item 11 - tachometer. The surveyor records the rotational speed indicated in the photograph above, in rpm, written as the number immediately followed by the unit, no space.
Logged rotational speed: 4100rpm
